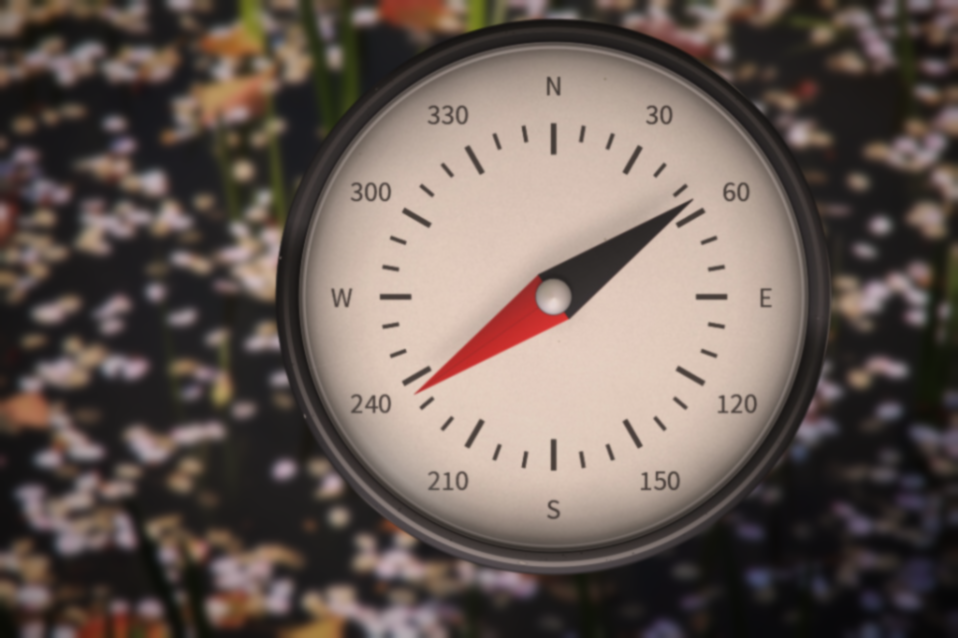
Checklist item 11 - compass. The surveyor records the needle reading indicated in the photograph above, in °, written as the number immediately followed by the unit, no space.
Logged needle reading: 235°
